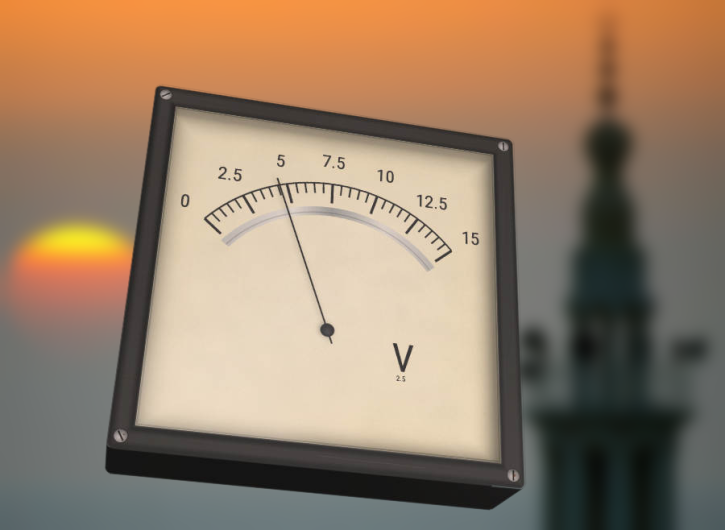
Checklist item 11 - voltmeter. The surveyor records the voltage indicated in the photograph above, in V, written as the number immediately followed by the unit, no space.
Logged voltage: 4.5V
